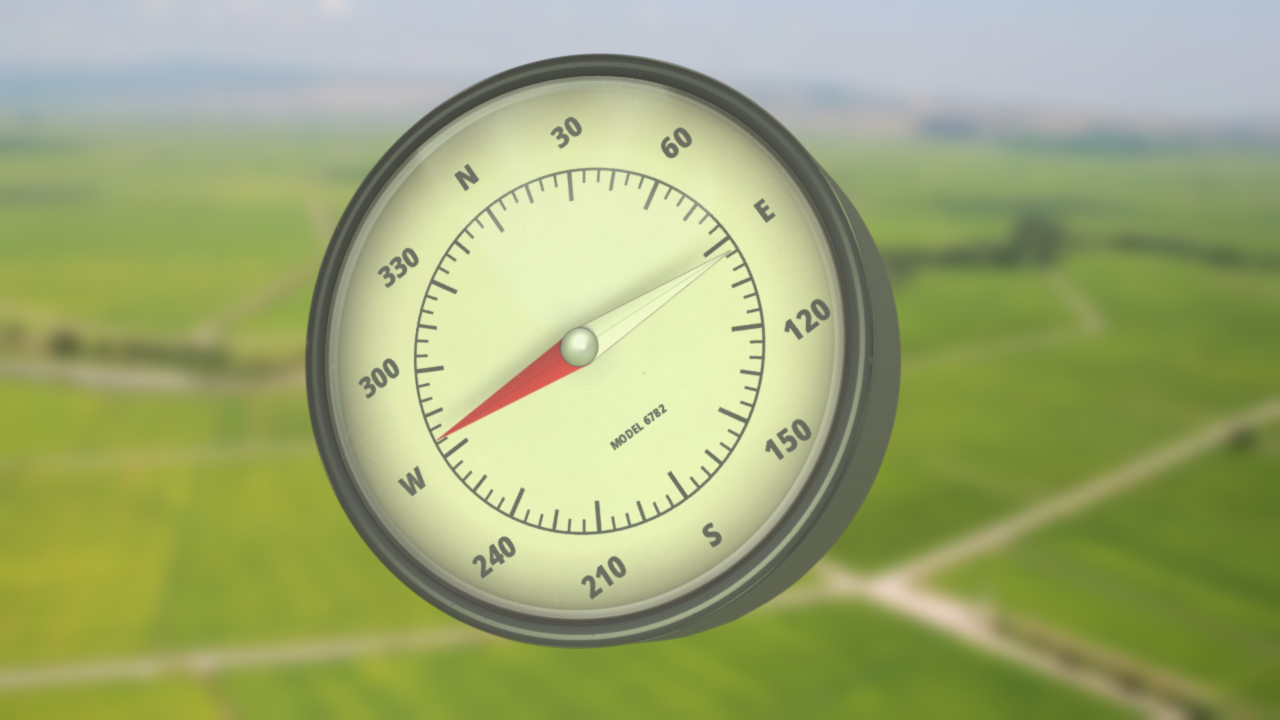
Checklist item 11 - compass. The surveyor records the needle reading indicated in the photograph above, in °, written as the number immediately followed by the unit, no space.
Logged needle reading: 275°
